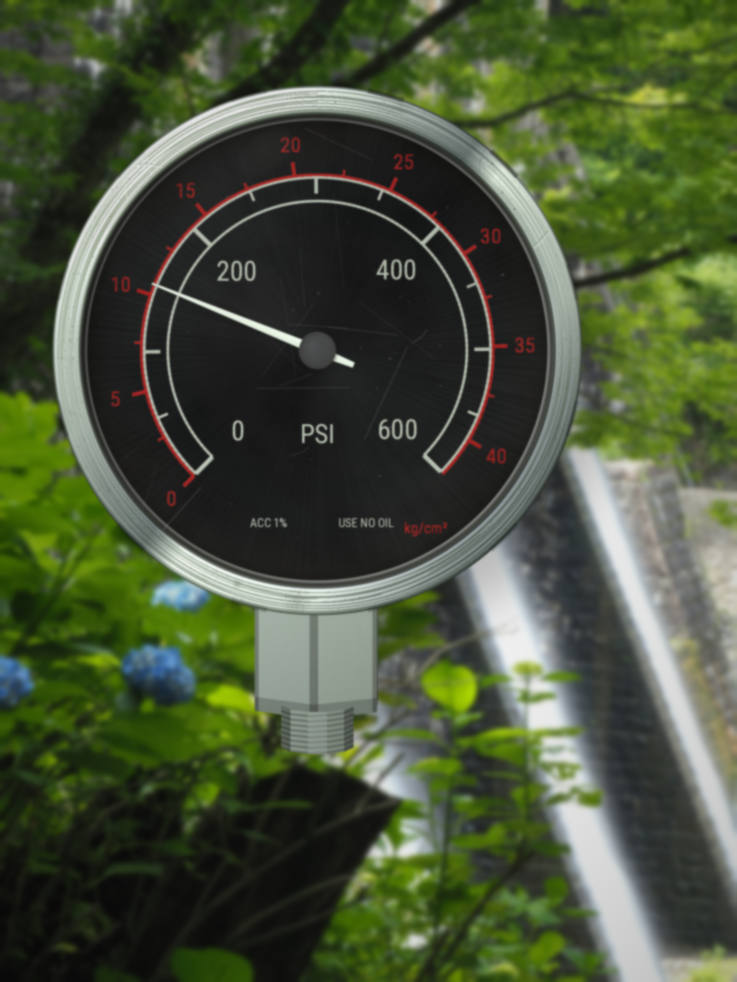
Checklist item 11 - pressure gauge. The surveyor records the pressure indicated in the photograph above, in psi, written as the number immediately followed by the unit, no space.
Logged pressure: 150psi
